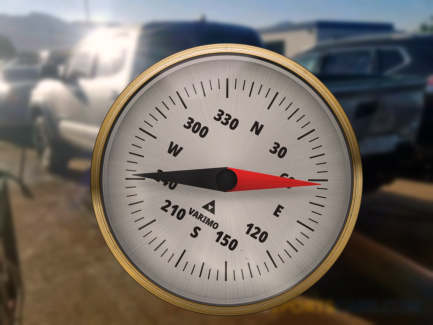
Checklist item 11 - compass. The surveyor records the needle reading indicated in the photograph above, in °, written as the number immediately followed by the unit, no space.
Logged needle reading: 62.5°
